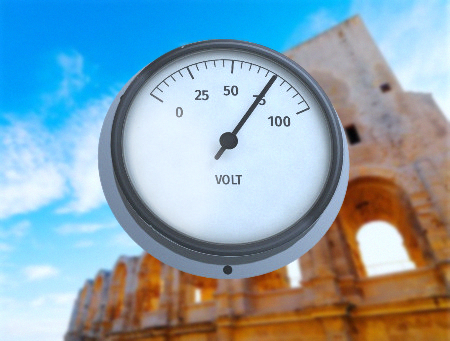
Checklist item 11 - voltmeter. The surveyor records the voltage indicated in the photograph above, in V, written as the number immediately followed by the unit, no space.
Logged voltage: 75V
